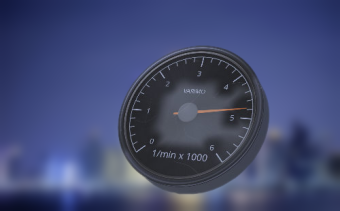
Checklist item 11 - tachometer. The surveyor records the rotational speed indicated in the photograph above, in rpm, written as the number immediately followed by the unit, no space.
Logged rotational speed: 4800rpm
